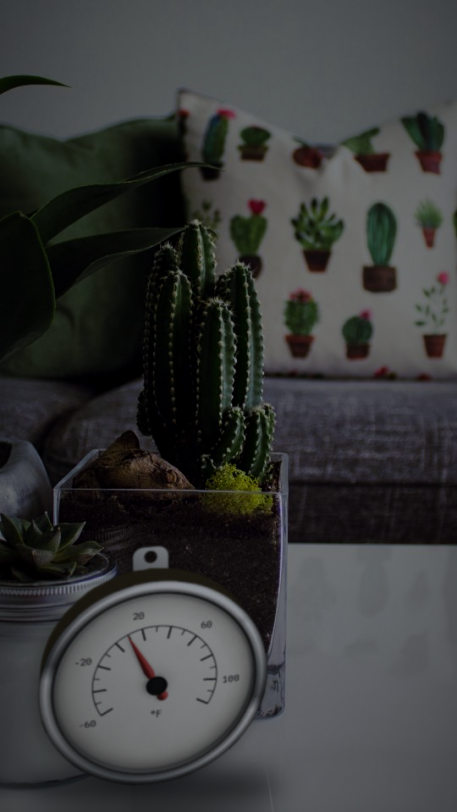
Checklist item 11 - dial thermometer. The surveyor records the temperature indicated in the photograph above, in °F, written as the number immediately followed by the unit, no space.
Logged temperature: 10°F
